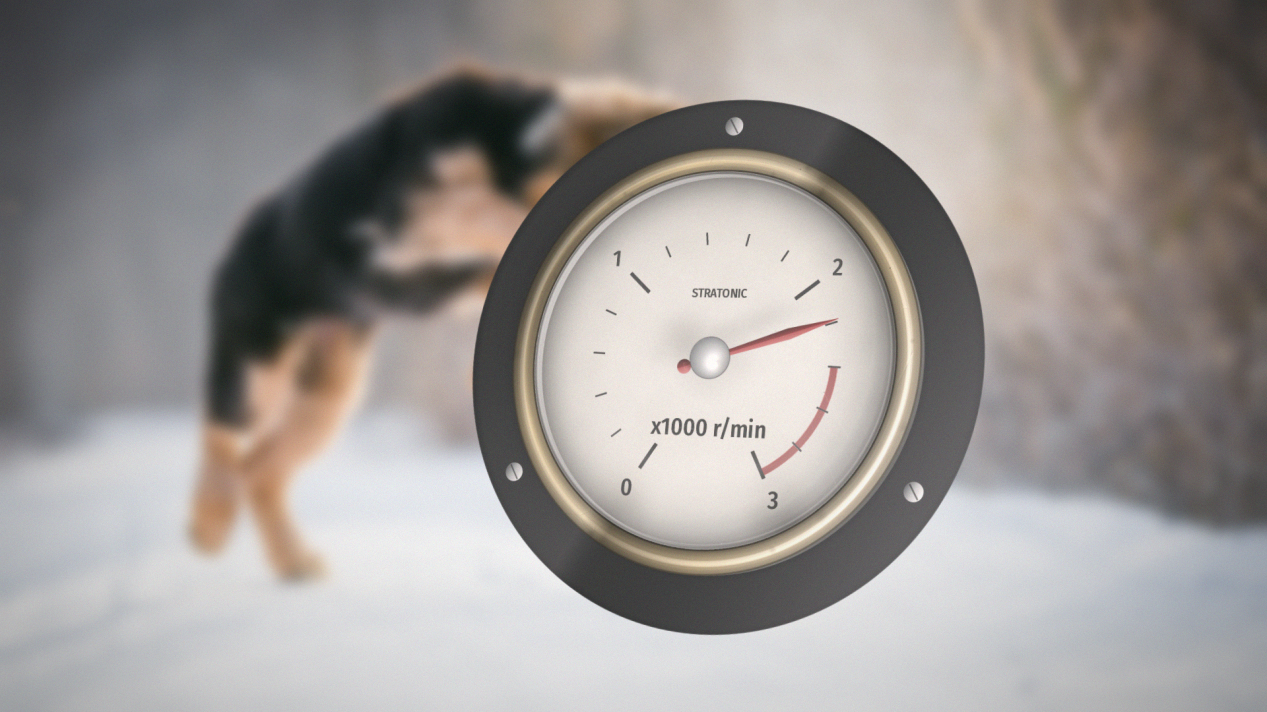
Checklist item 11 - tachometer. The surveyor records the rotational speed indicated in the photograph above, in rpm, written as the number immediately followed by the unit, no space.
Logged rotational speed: 2200rpm
